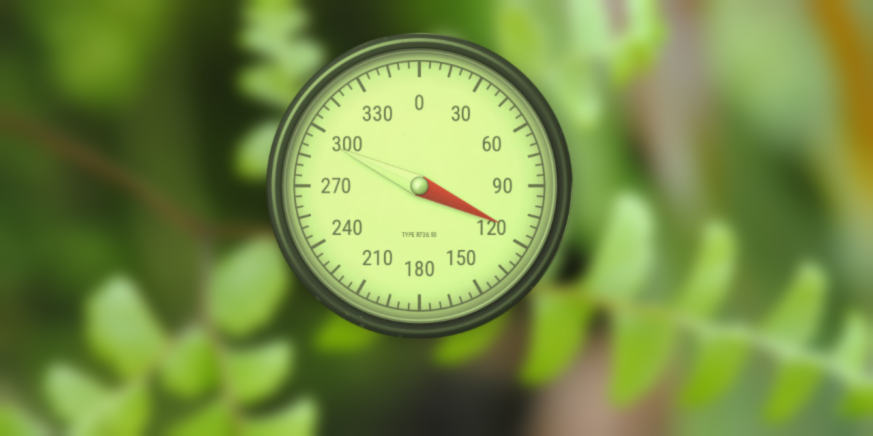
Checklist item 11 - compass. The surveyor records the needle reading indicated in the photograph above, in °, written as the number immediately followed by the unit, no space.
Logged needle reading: 115°
